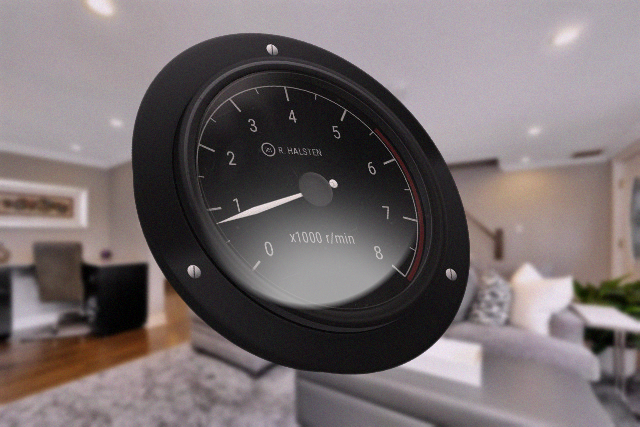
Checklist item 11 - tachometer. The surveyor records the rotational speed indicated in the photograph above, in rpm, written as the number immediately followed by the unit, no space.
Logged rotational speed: 750rpm
